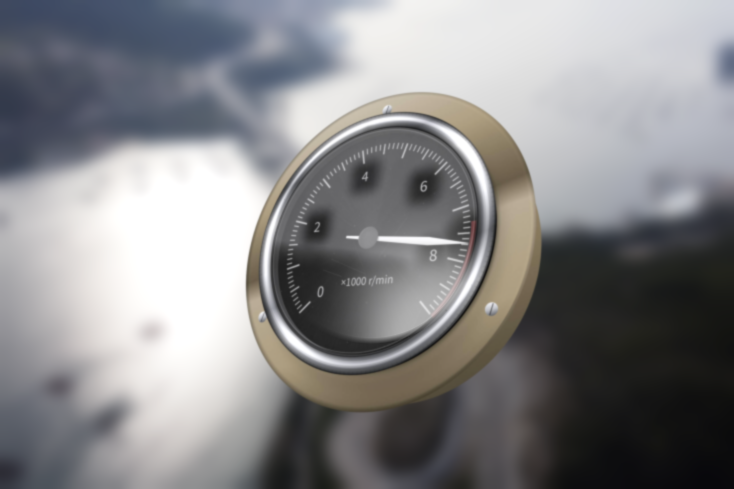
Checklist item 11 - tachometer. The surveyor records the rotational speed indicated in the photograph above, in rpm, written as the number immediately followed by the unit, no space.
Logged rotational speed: 7700rpm
